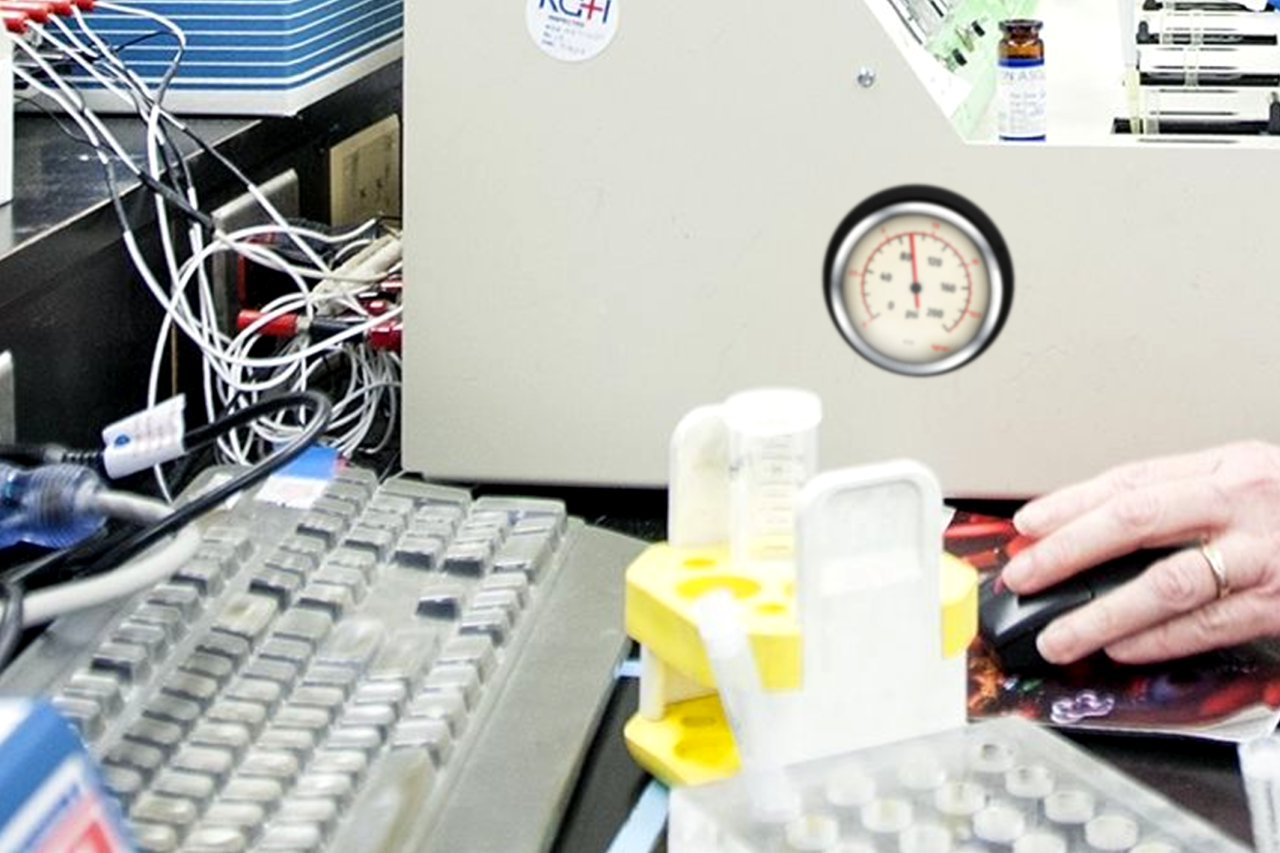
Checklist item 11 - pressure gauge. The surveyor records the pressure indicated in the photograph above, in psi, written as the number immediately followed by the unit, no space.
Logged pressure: 90psi
